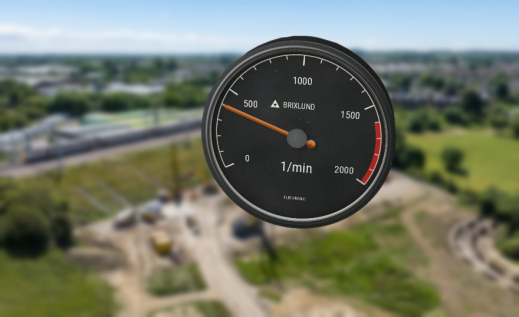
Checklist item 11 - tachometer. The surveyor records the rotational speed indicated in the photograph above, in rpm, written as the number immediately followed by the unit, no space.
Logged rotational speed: 400rpm
